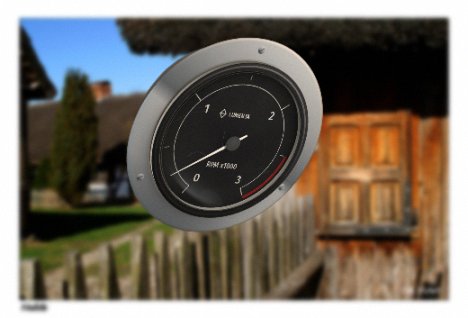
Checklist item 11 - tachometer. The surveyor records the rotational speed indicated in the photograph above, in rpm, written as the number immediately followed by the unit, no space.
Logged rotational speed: 250rpm
